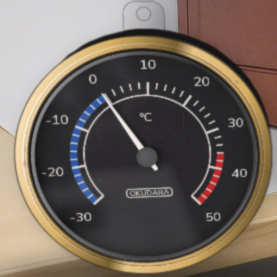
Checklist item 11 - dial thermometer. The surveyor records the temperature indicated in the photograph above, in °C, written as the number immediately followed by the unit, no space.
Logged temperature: 0°C
